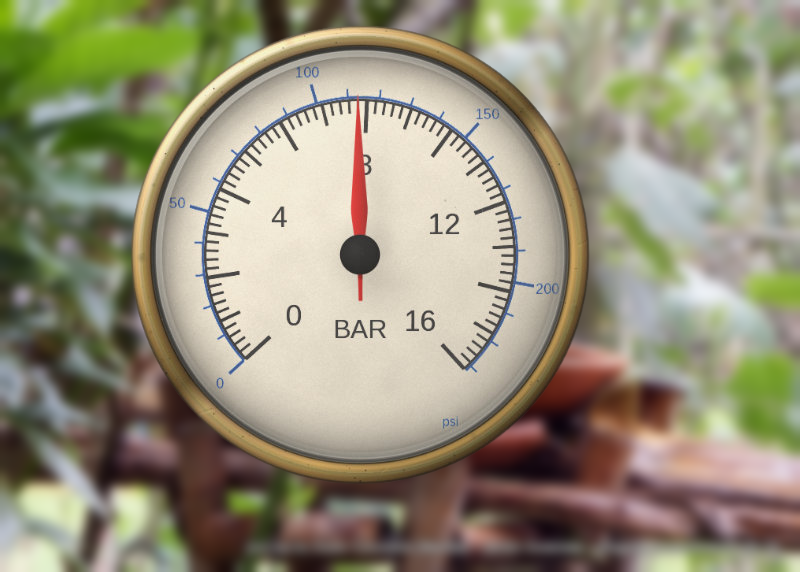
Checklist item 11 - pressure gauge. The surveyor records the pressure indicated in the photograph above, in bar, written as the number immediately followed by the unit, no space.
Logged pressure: 7.8bar
